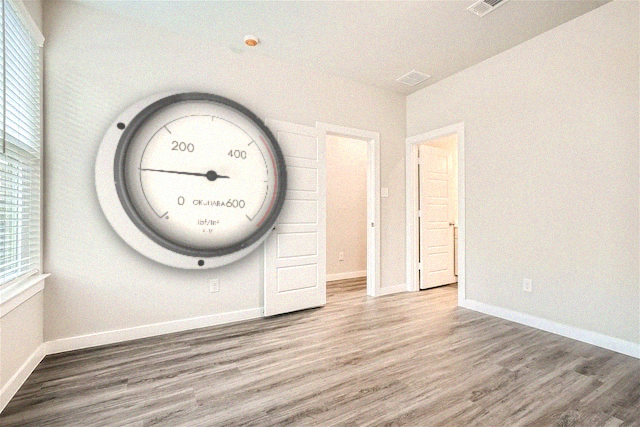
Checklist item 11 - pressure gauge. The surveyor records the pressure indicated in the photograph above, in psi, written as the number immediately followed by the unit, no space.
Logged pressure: 100psi
